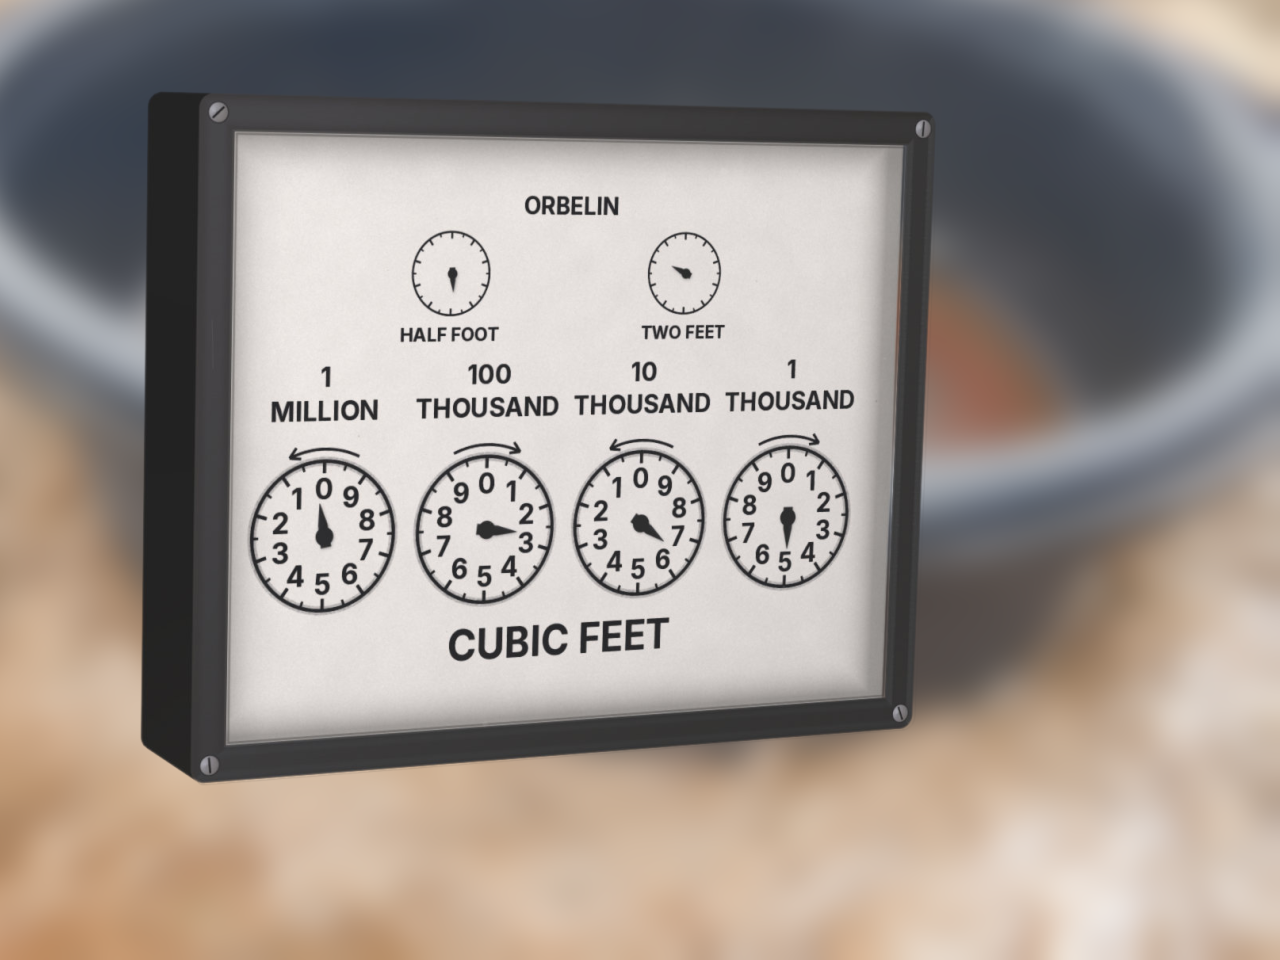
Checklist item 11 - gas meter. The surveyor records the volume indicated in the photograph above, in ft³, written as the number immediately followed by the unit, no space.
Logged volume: 26500ft³
